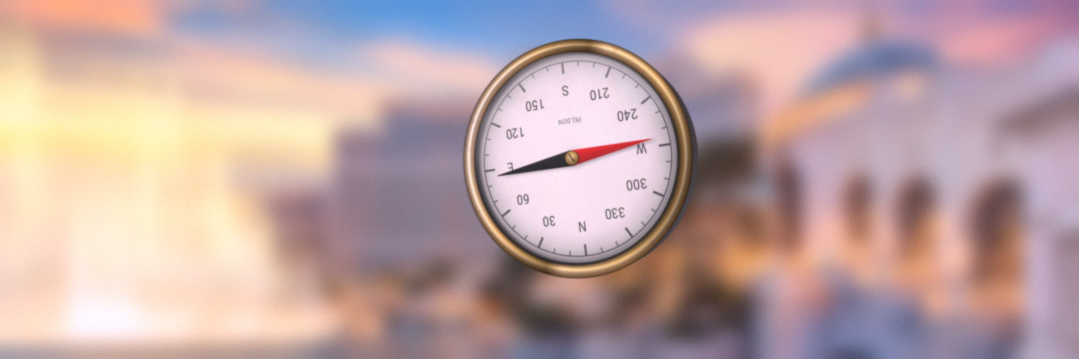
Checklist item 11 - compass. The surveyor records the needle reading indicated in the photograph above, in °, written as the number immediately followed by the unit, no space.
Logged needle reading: 265°
